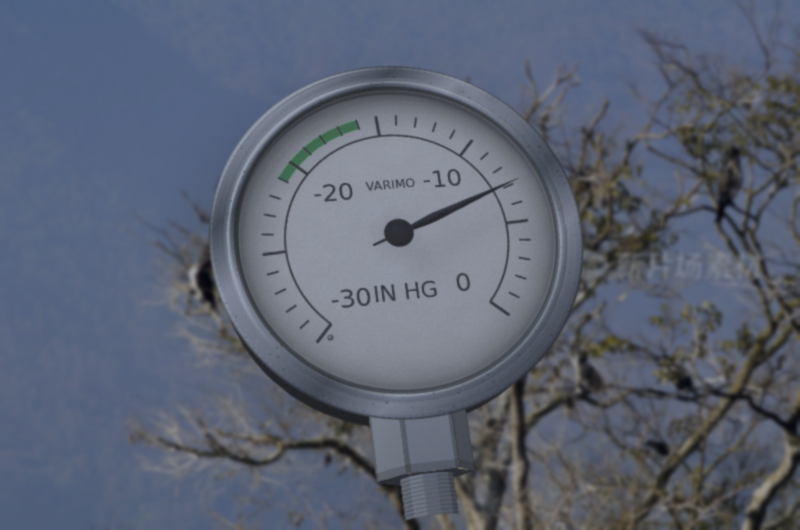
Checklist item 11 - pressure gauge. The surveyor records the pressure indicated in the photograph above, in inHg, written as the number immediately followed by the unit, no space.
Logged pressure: -7inHg
